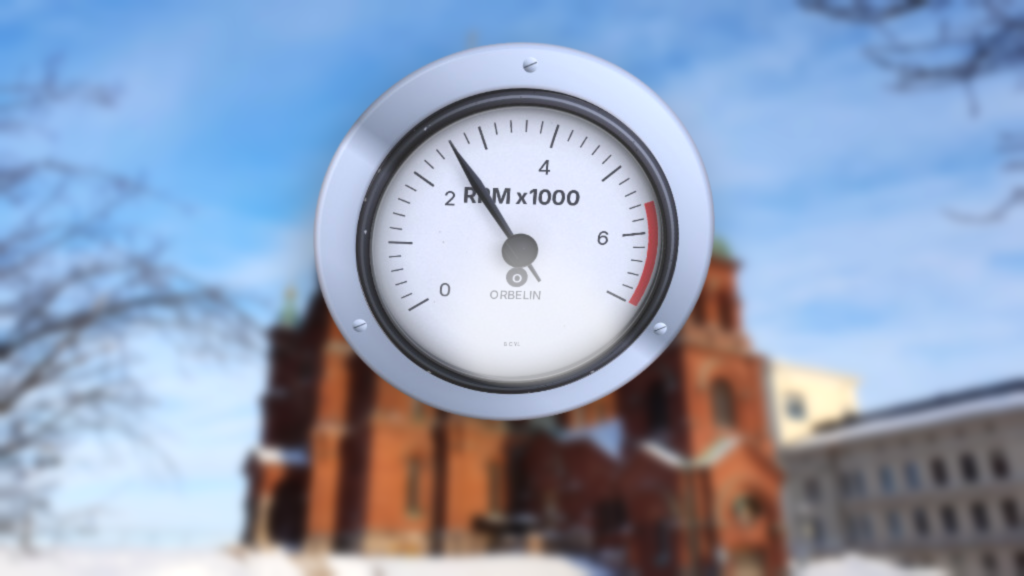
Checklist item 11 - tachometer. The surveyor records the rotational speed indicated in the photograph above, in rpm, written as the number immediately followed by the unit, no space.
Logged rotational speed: 2600rpm
